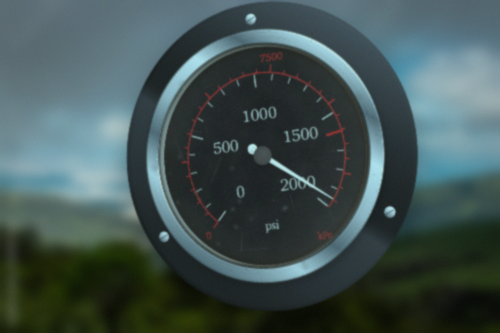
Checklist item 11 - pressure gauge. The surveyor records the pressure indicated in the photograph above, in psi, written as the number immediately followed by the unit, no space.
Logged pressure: 1950psi
